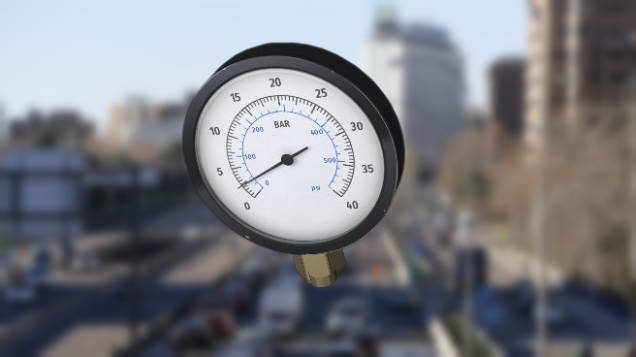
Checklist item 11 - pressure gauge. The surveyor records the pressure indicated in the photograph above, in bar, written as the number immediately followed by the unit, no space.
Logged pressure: 2.5bar
